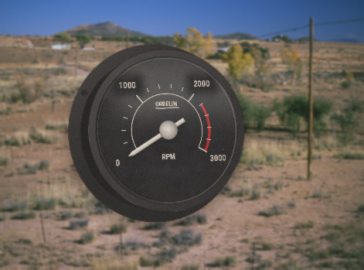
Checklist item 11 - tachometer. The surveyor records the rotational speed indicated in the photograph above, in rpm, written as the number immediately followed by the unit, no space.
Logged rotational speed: 0rpm
